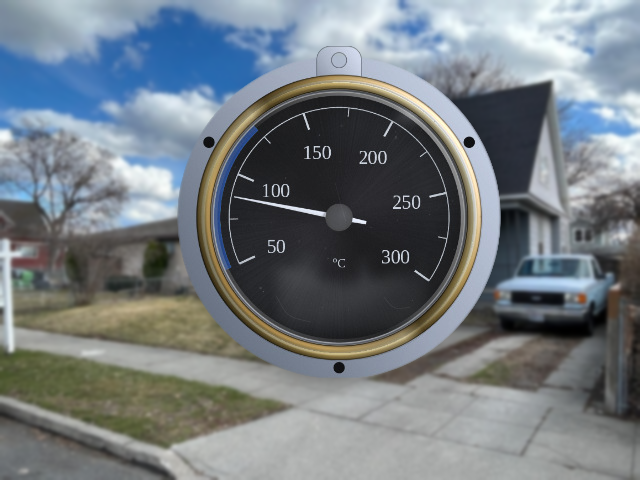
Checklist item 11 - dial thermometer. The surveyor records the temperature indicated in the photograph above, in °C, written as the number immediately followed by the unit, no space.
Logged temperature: 87.5°C
